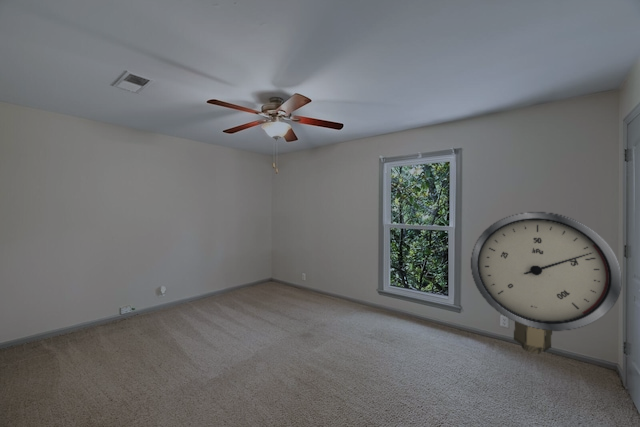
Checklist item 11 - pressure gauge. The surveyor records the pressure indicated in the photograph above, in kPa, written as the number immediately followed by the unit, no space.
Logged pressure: 72.5kPa
